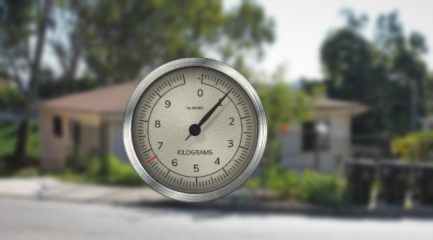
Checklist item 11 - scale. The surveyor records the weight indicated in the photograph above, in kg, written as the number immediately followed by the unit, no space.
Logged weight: 1kg
